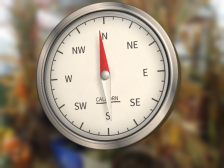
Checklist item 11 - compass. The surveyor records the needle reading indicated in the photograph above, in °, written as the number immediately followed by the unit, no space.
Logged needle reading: 355°
